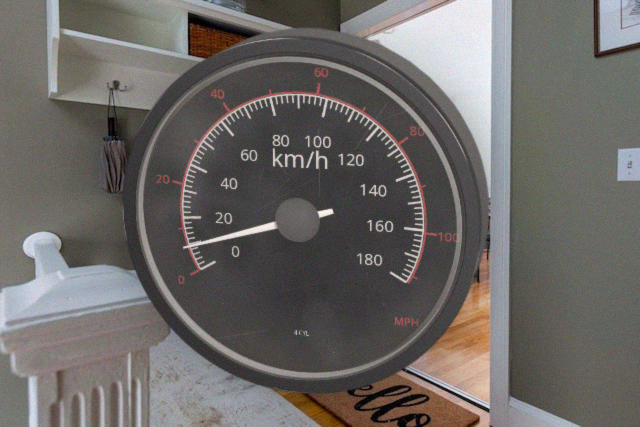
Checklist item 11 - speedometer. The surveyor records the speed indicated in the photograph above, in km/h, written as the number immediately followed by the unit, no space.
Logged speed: 10km/h
